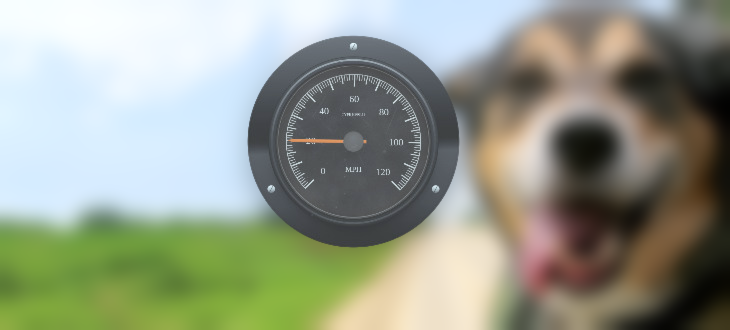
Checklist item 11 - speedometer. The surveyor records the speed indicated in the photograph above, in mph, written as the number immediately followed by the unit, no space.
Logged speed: 20mph
